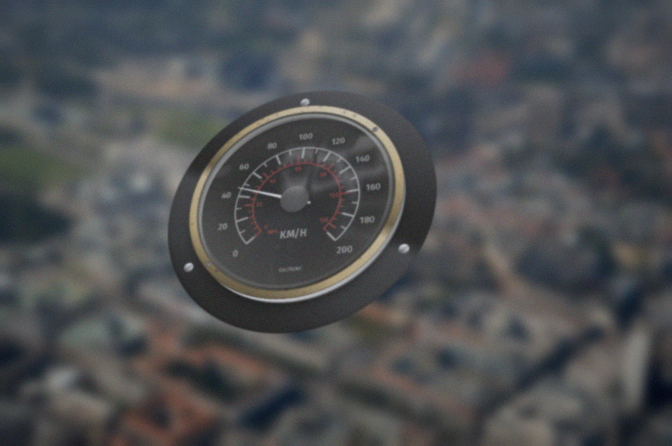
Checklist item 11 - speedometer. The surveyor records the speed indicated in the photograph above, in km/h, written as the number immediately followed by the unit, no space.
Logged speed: 45km/h
